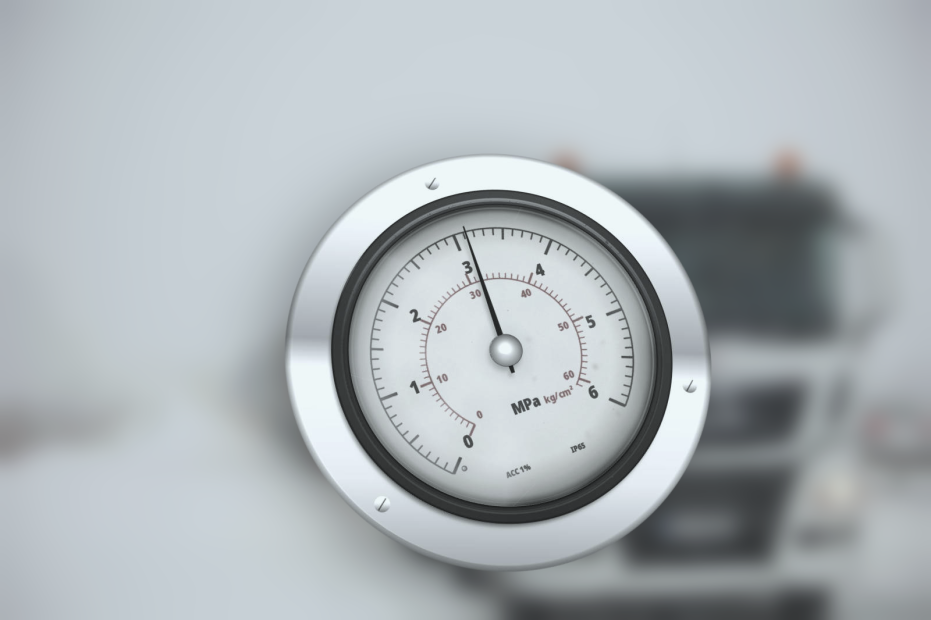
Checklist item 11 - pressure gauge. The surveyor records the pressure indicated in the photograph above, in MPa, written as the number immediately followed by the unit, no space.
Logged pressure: 3.1MPa
